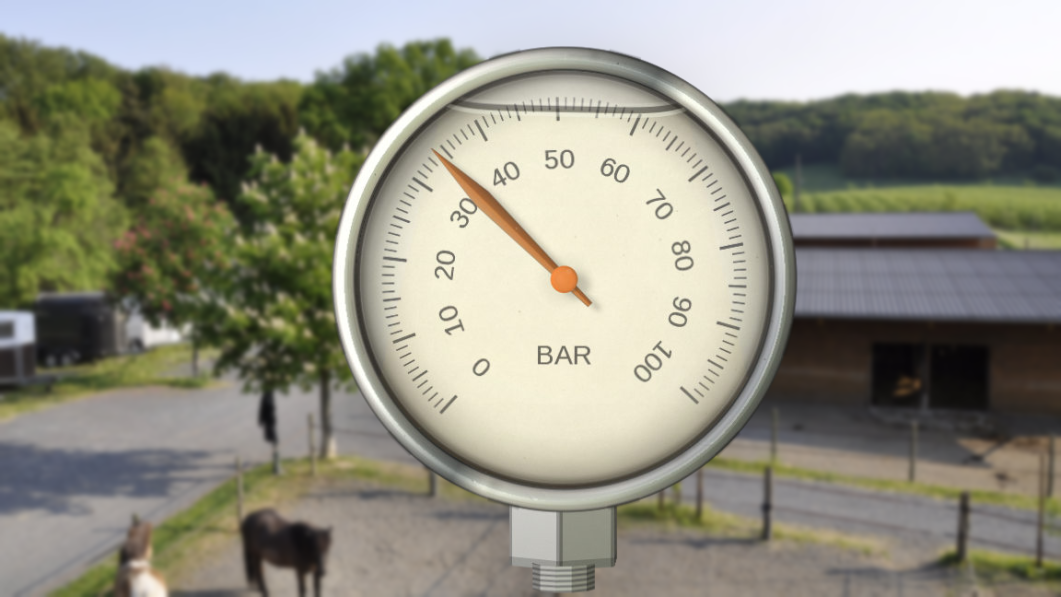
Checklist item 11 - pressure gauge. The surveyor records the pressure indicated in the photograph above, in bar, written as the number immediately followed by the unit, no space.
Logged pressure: 34bar
